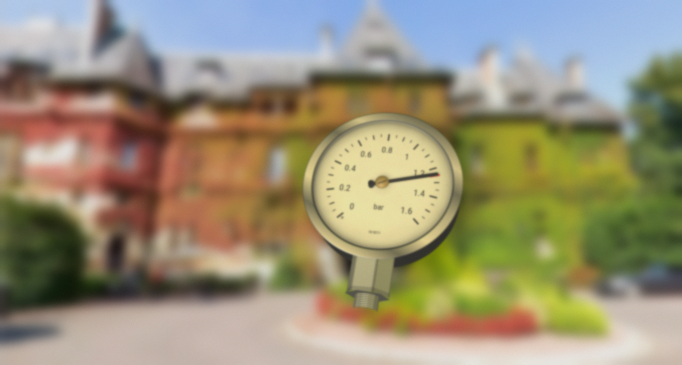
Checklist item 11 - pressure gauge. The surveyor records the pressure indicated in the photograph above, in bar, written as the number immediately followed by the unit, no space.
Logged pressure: 1.25bar
